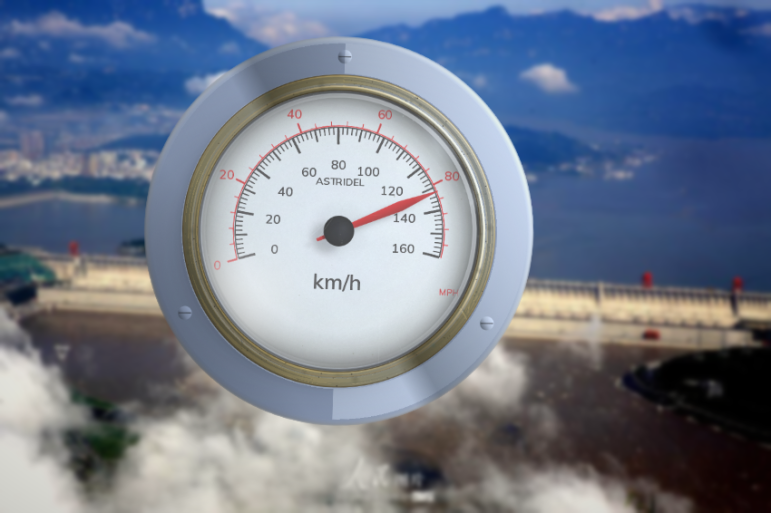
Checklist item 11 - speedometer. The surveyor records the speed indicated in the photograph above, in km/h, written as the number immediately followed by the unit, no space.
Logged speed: 132km/h
